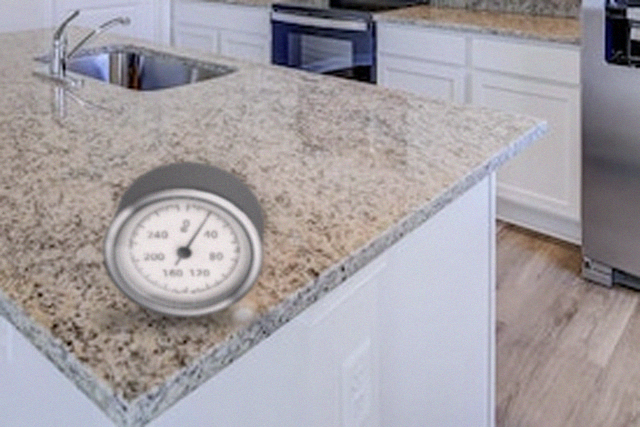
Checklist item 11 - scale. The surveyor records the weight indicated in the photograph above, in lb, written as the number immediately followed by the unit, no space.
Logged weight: 20lb
